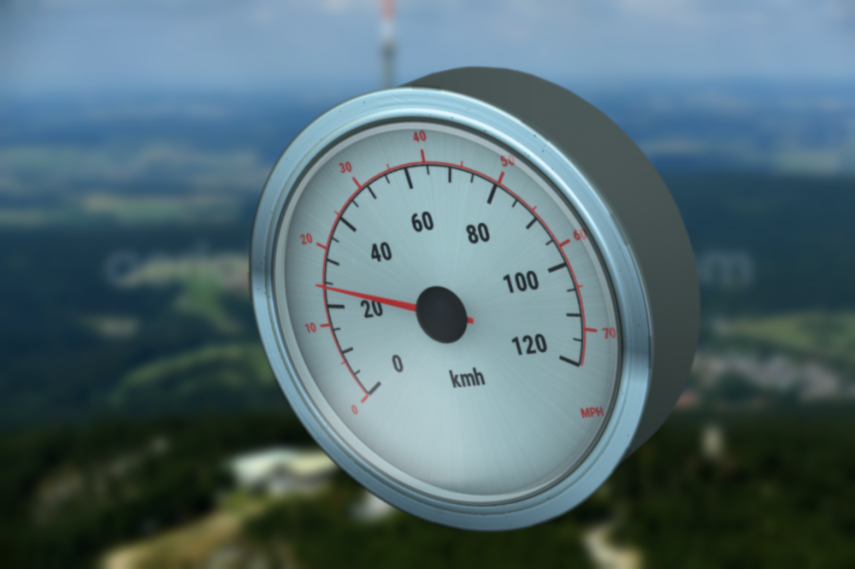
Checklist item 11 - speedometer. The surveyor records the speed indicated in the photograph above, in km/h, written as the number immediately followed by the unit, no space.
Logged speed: 25km/h
